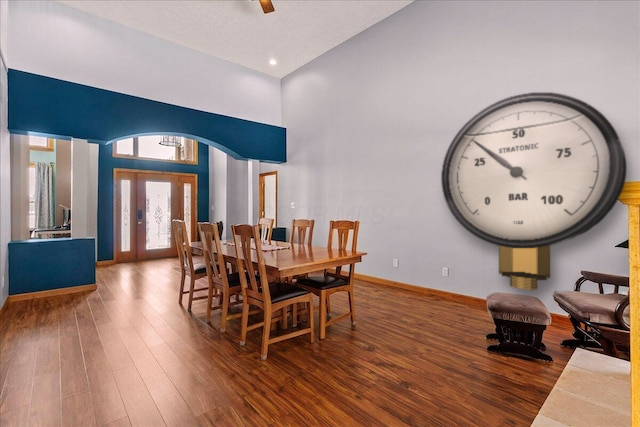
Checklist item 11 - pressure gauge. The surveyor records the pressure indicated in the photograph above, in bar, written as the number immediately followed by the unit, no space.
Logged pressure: 32.5bar
